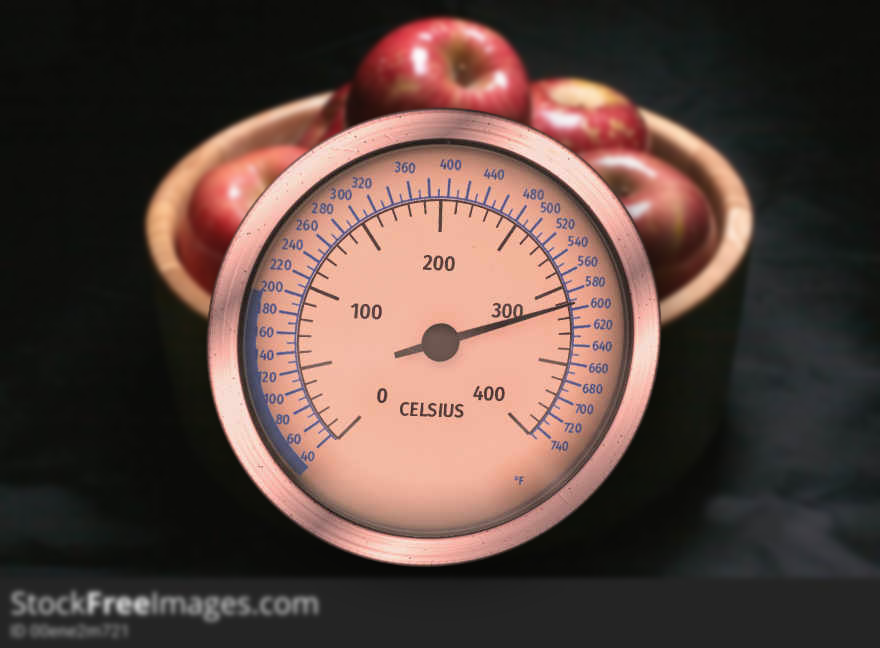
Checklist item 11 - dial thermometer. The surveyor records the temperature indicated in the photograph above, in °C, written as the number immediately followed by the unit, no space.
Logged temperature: 310°C
